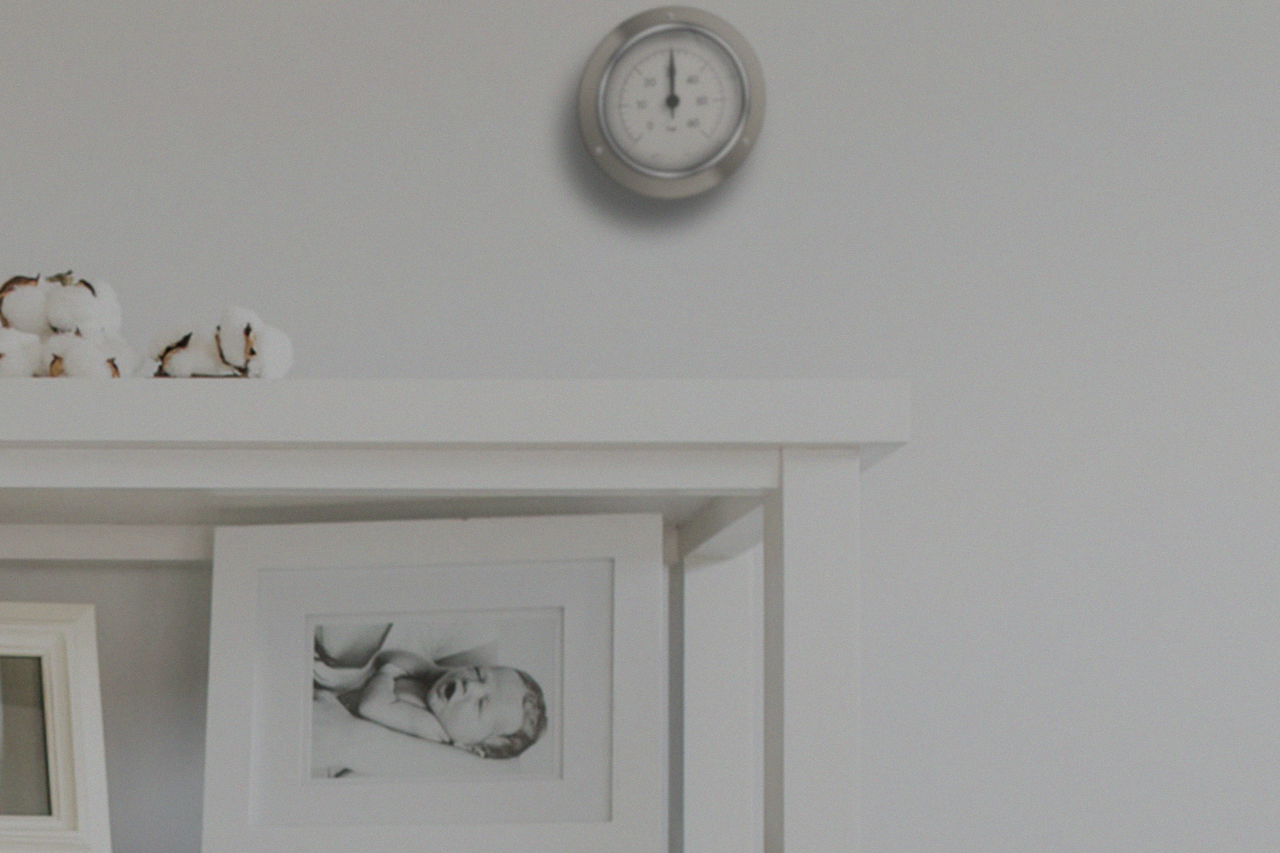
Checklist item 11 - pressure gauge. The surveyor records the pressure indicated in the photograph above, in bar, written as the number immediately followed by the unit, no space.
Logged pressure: 30bar
